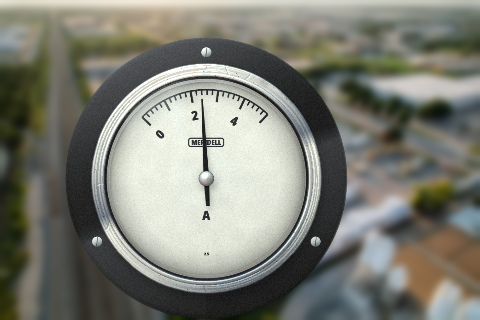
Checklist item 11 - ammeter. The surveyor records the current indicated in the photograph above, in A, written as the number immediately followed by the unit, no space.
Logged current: 2.4A
